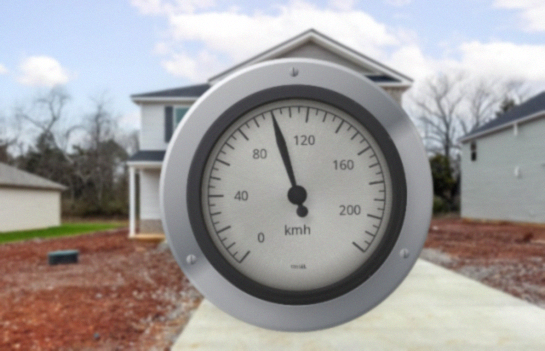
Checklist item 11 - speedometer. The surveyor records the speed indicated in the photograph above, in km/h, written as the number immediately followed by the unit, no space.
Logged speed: 100km/h
